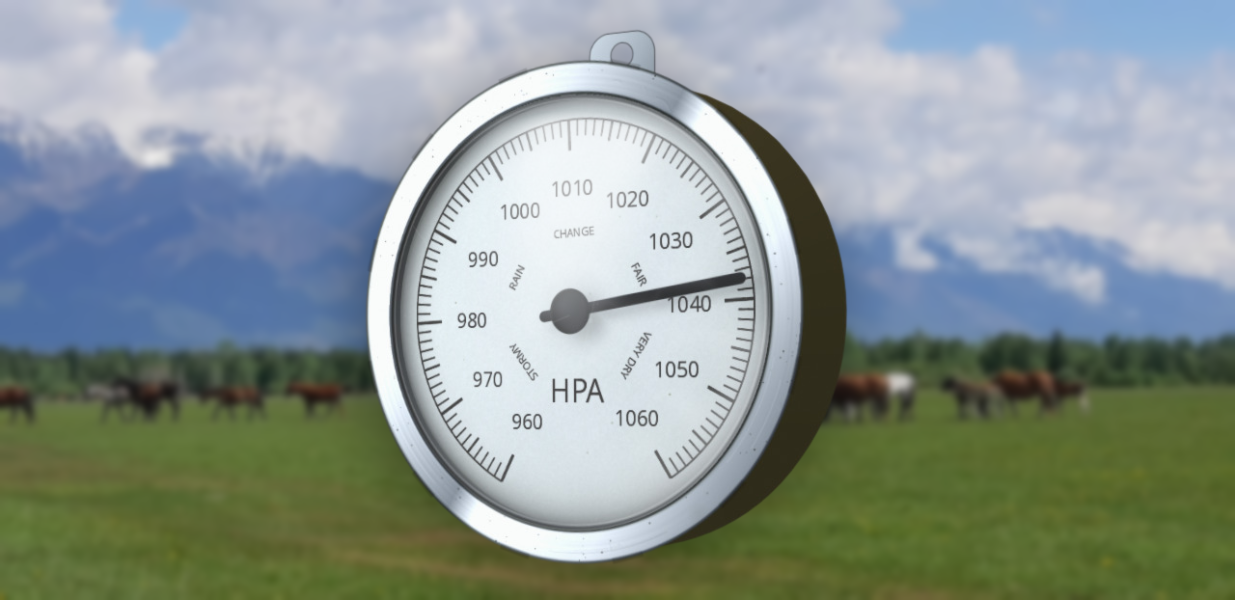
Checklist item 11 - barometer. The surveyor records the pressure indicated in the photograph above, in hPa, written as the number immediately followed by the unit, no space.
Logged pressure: 1038hPa
